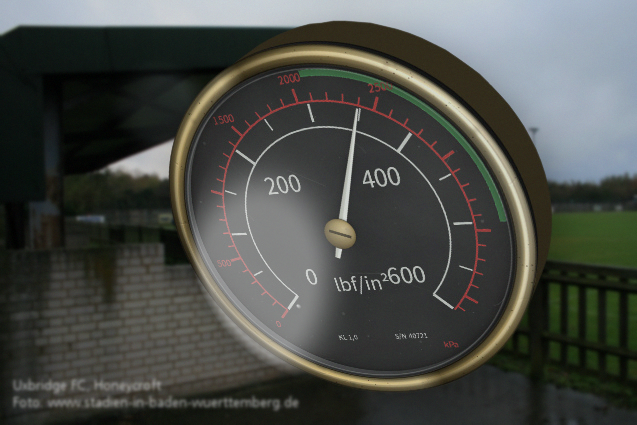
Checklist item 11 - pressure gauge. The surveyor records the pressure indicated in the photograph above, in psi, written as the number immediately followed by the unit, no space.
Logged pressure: 350psi
